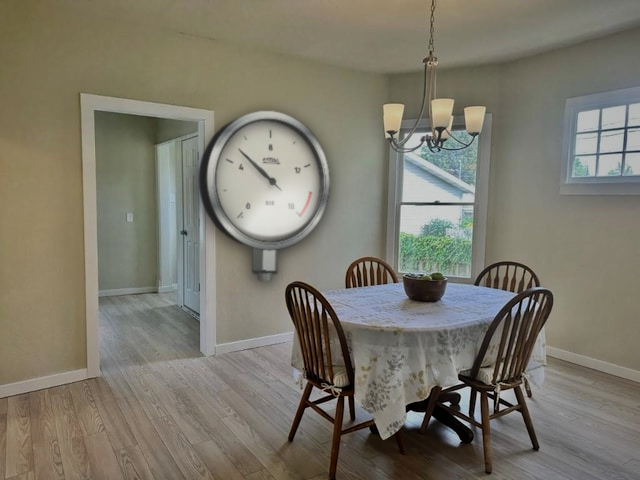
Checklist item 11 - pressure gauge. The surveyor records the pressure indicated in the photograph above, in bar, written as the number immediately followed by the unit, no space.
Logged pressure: 5bar
